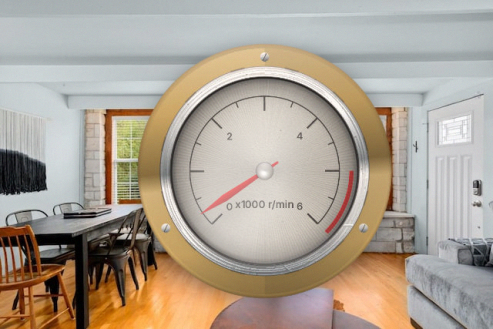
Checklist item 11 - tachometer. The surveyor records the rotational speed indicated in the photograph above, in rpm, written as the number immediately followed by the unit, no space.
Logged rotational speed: 250rpm
